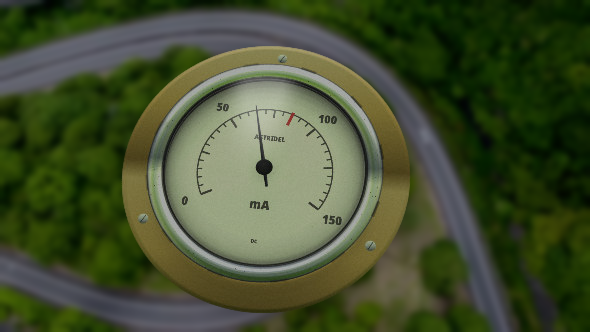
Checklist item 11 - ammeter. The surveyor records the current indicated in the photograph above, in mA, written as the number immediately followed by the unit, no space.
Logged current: 65mA
